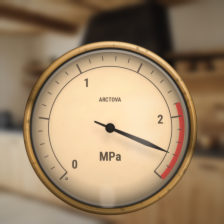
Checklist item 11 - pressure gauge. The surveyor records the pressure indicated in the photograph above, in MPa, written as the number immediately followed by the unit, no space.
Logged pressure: 2.3MPa
